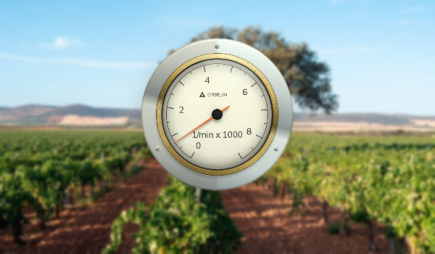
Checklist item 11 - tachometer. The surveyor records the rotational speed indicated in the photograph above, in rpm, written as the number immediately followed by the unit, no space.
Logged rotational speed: 750rpm
